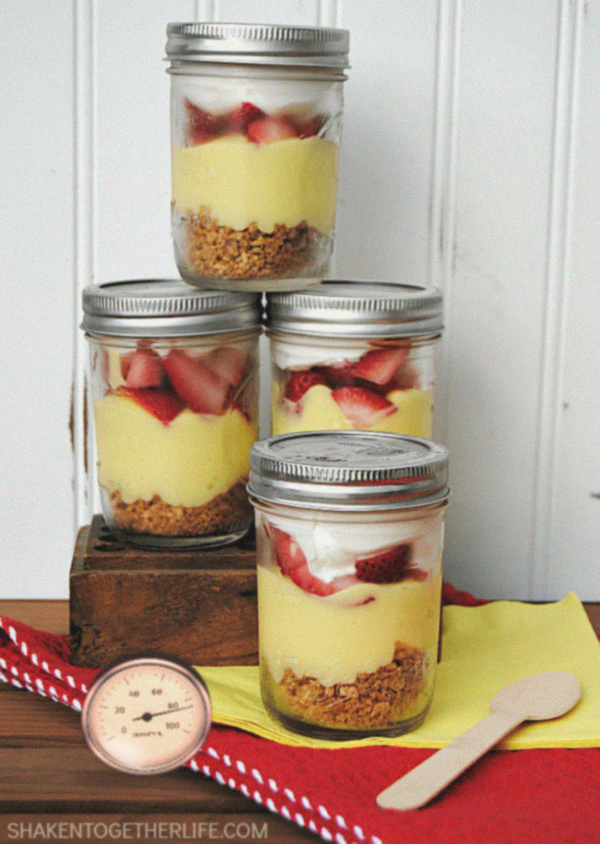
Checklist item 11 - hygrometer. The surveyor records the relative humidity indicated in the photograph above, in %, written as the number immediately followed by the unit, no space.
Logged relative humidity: 84%
